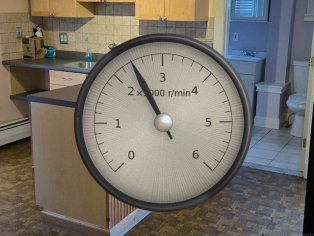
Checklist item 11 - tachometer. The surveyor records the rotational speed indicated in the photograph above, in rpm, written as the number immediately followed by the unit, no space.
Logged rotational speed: 2400rpm
